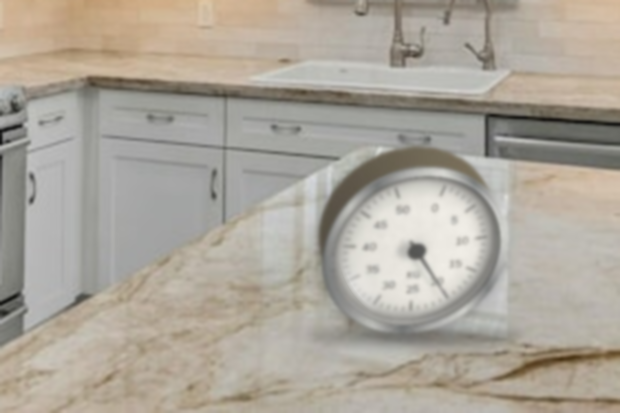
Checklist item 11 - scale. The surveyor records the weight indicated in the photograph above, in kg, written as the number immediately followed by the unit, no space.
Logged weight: 20kg
